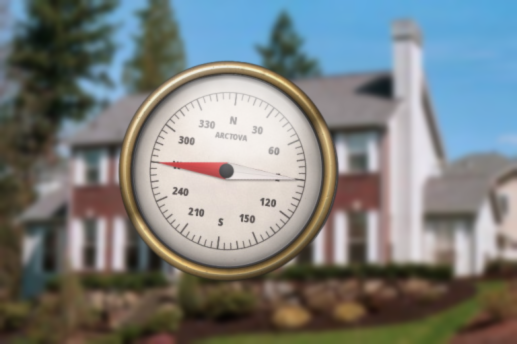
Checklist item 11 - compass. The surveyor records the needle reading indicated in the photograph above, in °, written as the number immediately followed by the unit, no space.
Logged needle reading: 270°
